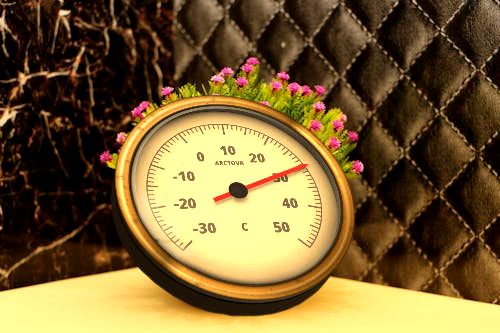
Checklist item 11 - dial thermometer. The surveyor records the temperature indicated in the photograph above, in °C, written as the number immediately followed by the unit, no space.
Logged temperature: 30°C
